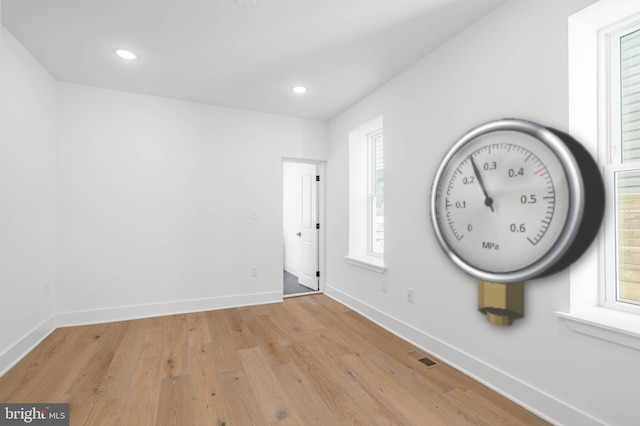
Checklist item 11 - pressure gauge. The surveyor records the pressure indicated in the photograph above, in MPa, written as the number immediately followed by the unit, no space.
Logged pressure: 0.25MPa
